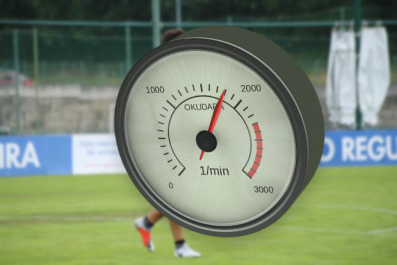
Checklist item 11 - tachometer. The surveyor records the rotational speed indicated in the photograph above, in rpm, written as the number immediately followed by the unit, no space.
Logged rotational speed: 1800rpm
